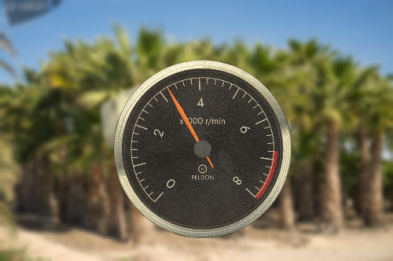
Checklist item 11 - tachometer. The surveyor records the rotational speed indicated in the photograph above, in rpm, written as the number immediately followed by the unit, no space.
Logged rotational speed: 3200rpm
